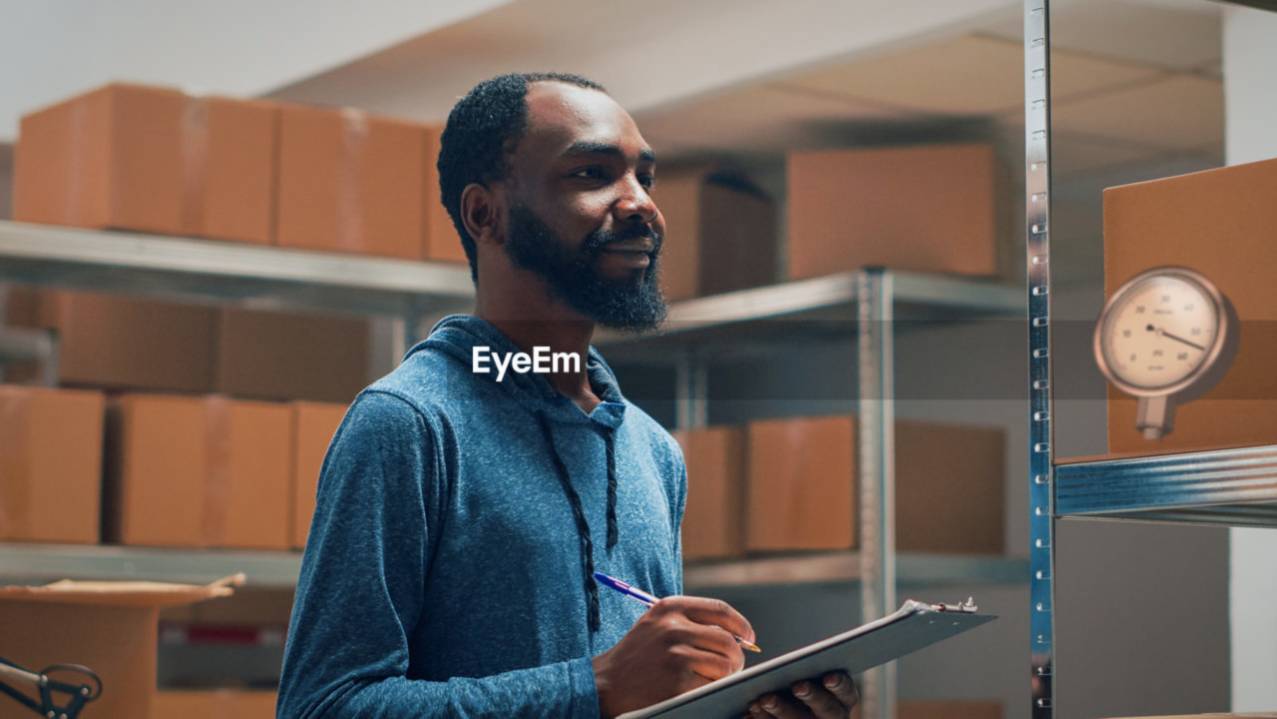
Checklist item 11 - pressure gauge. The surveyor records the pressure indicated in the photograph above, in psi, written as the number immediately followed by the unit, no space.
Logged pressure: 55psi
